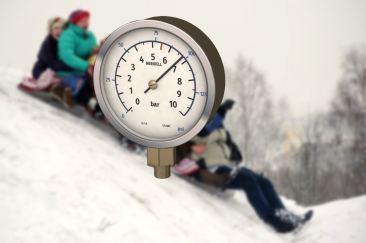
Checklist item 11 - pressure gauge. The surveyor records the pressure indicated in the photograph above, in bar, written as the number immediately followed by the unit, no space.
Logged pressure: 6.75bar
